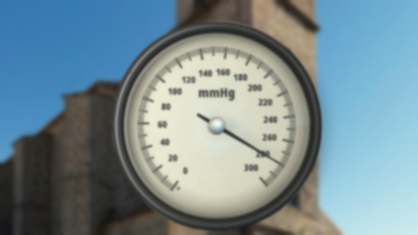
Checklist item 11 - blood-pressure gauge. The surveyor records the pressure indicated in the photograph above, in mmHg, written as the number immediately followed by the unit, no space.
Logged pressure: 280mmHg
